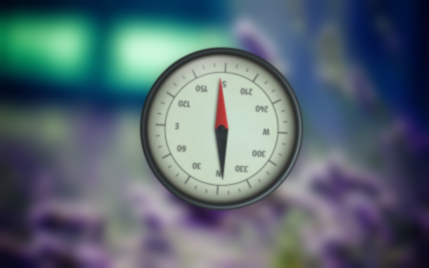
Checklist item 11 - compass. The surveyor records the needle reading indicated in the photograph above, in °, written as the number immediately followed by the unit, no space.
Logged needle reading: 175°
